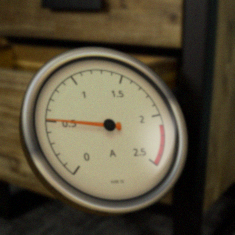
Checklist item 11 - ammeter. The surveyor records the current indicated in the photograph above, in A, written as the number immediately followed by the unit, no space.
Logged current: 0.5A
